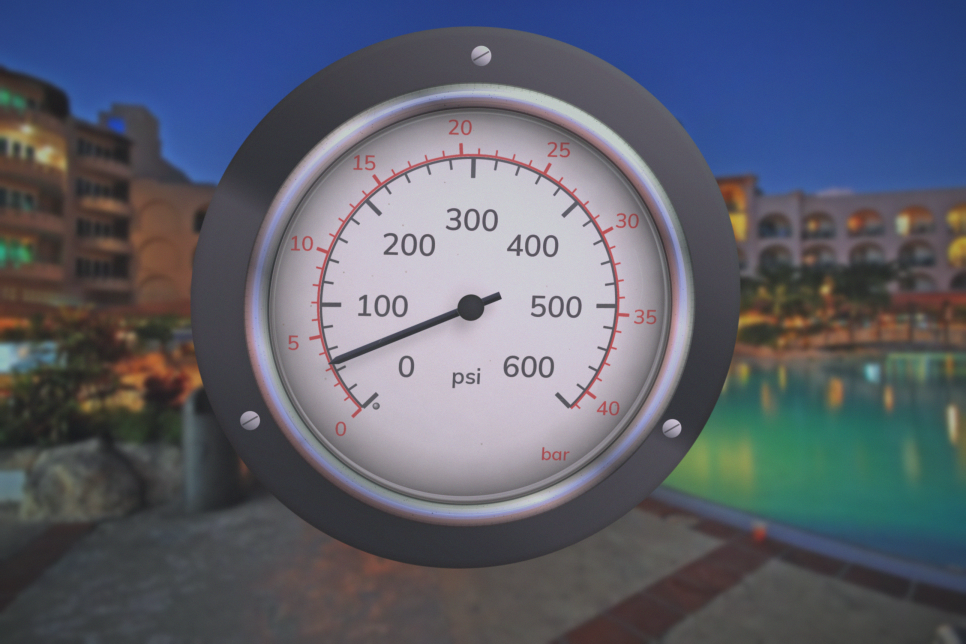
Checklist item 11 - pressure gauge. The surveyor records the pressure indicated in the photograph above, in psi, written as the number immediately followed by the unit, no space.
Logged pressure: 50psi
